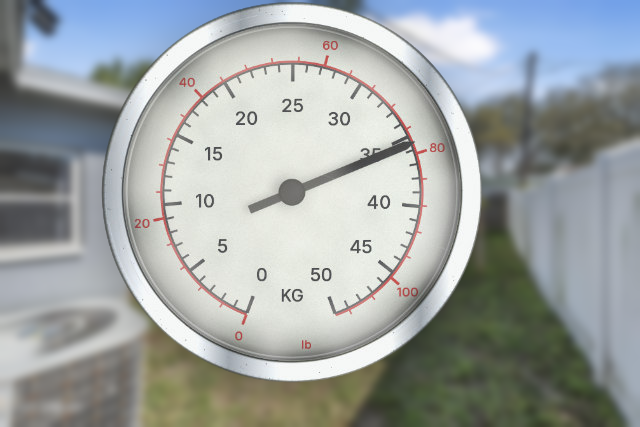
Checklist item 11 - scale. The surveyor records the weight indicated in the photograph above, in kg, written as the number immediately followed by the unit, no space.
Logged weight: 35.5kg
